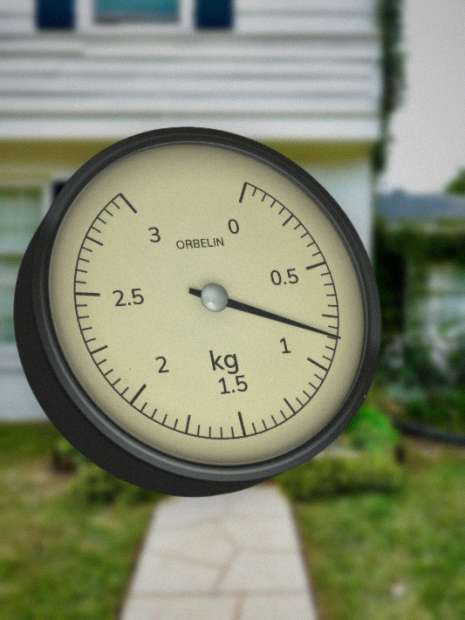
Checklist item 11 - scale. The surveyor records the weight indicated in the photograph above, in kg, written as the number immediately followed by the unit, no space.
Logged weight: 0.85kg
